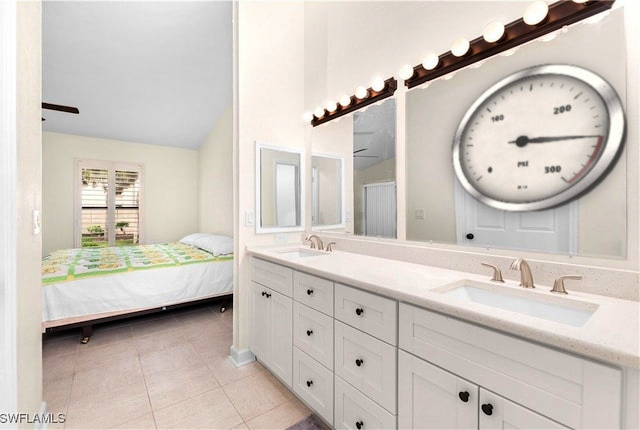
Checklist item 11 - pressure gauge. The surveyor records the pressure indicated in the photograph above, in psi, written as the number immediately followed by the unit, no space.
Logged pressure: 250psi
